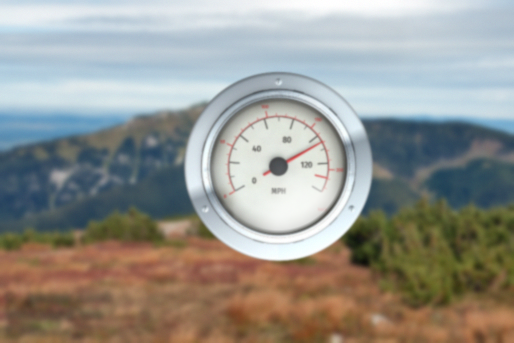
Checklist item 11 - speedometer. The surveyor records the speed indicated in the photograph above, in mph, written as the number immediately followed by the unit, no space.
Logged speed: 105mph
